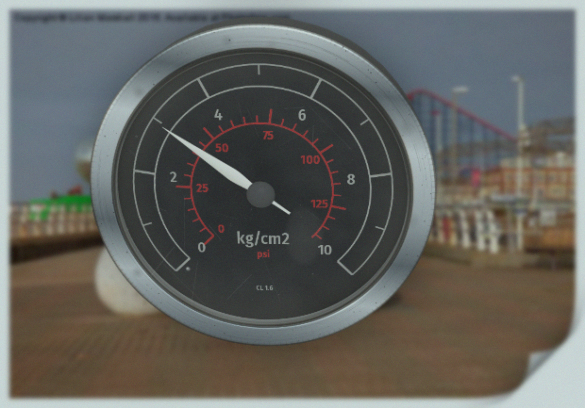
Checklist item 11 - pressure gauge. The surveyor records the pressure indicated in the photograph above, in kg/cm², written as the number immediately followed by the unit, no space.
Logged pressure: 3kg/cm²
